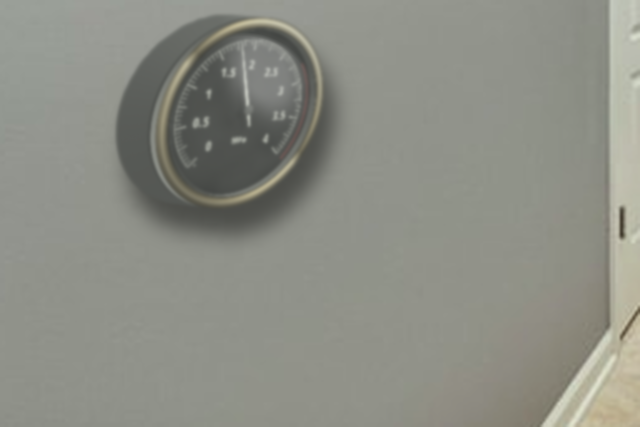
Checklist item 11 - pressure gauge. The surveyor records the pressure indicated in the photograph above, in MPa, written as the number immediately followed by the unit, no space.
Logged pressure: 1.75MPa
